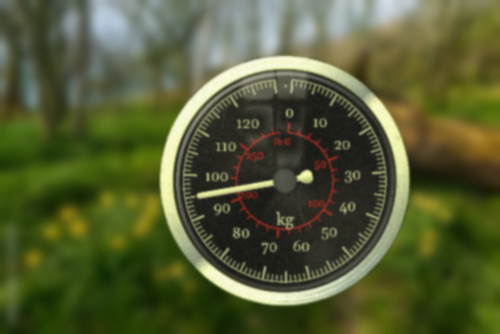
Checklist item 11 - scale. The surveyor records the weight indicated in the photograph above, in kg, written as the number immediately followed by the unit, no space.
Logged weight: 95kg
